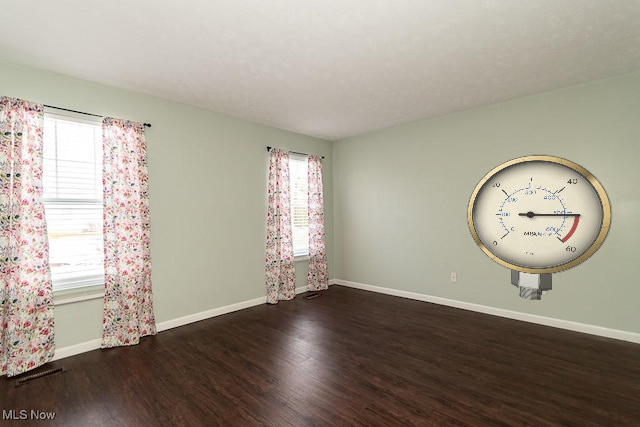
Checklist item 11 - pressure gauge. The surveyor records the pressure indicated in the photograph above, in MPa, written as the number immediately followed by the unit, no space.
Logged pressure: 50MPa
